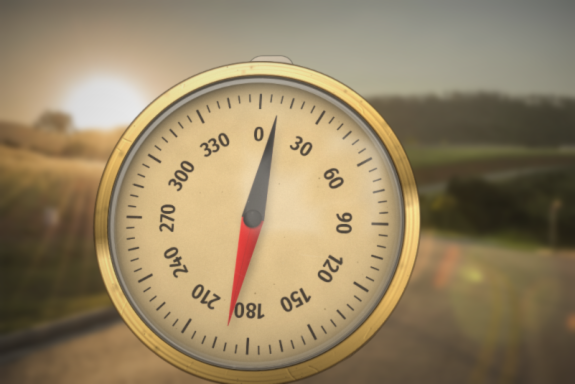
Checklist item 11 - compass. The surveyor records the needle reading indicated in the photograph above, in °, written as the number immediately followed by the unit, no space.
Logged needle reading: 190°
